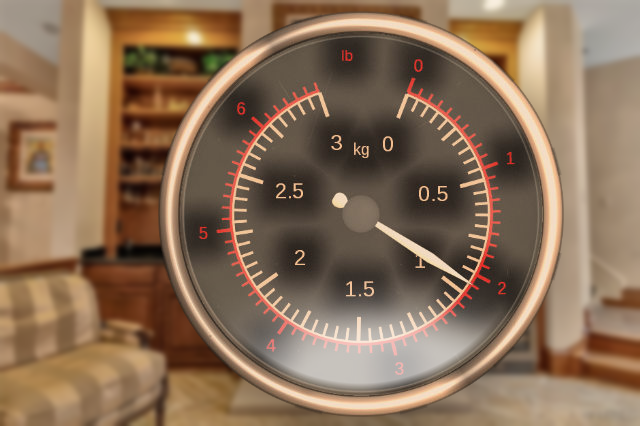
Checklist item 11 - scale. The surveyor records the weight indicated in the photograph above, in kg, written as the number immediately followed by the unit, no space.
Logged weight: 0.95kg
